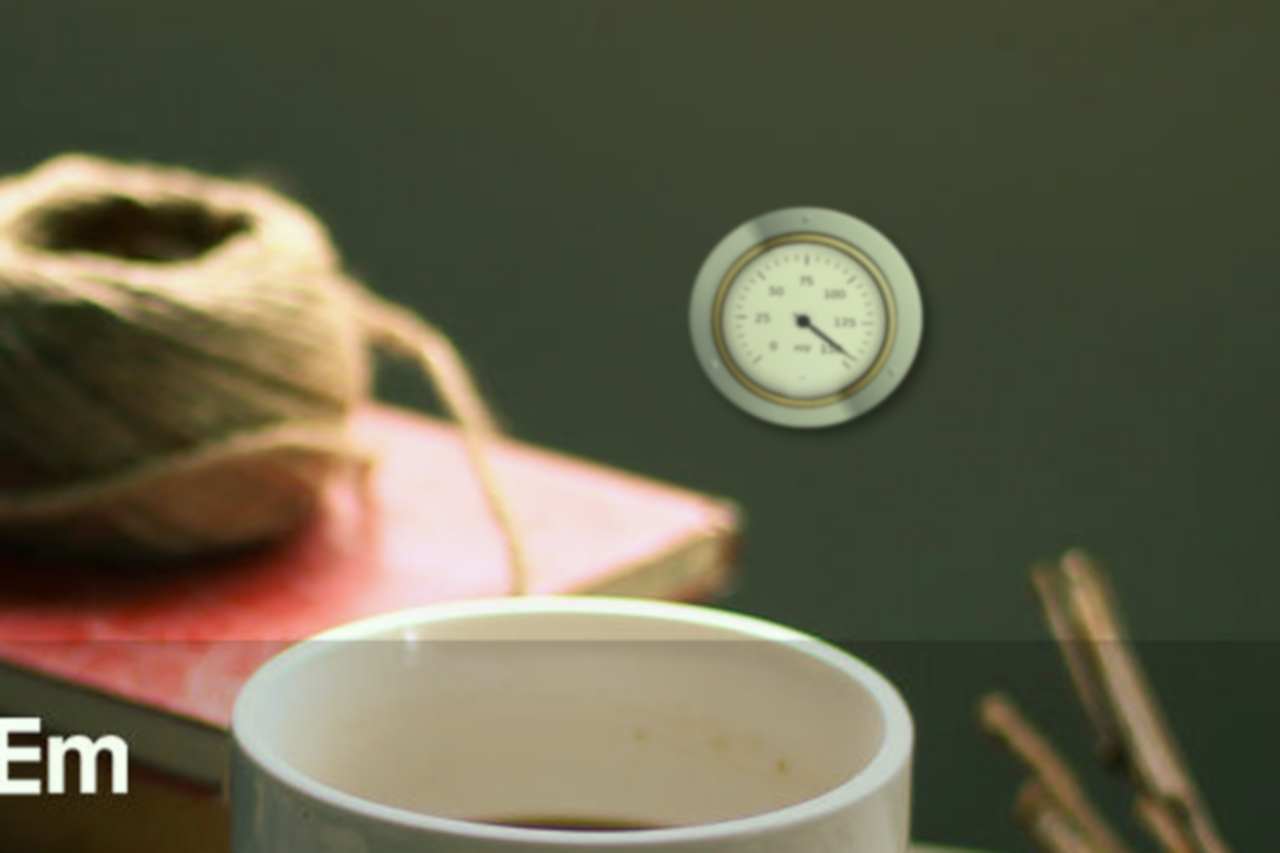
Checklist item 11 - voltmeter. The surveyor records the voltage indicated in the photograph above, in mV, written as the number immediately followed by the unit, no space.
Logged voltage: 145mV
